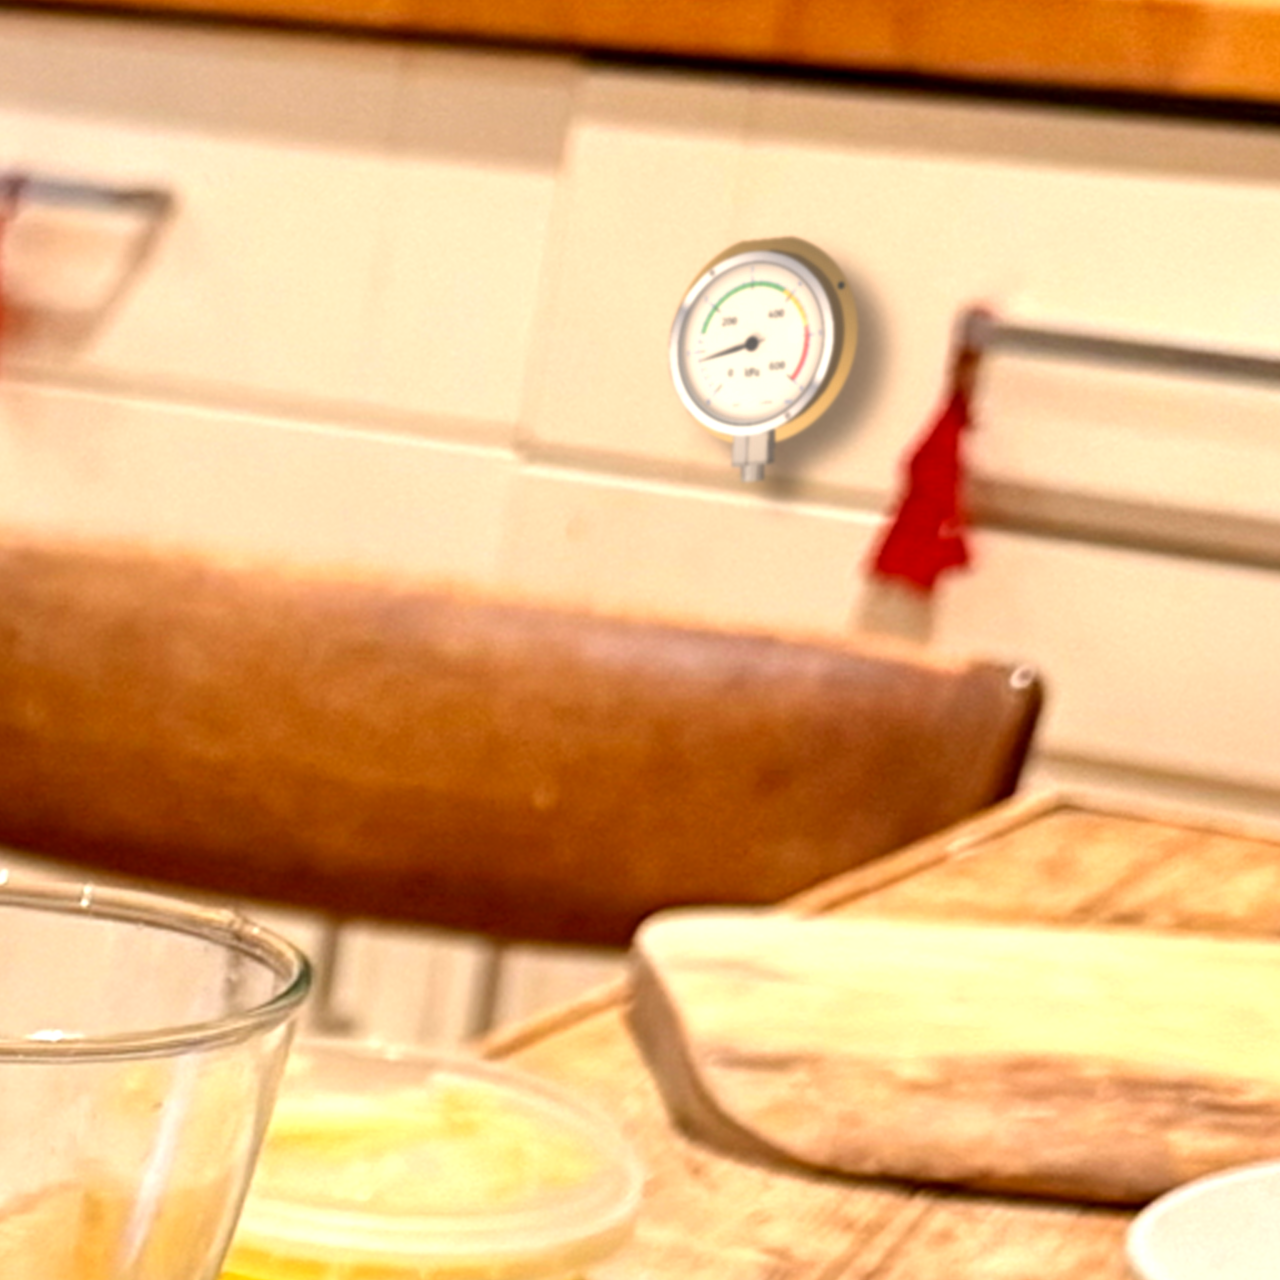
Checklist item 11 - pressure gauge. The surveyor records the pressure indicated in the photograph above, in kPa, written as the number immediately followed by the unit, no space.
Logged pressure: 80kPa
